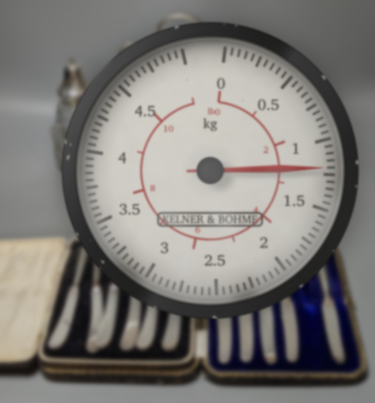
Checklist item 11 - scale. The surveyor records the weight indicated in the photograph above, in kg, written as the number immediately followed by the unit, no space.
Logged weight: 1.2kg
